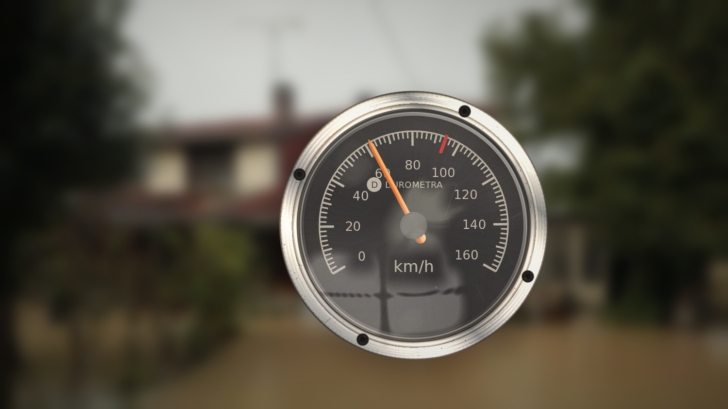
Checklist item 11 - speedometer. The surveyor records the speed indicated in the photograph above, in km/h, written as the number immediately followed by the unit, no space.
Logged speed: 62km/h
